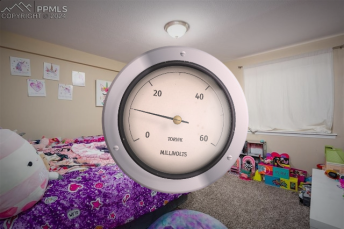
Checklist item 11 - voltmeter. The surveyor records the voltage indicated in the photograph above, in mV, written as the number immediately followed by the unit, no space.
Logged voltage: 10mV
